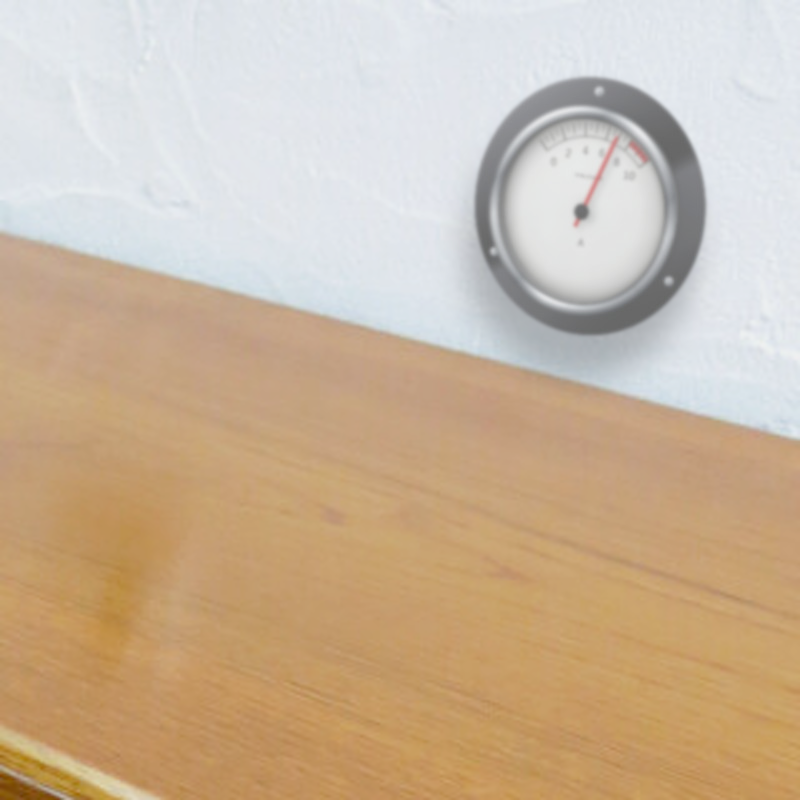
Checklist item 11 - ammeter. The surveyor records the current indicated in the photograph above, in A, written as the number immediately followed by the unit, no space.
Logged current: 7A
